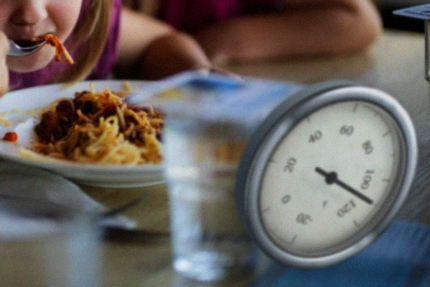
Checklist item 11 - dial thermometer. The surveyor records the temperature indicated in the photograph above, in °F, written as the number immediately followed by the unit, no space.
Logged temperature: 110°F
